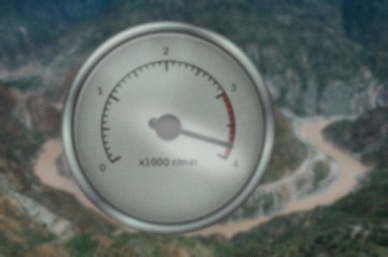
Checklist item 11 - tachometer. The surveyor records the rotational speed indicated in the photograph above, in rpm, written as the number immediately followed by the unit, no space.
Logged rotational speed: 3800rpm
